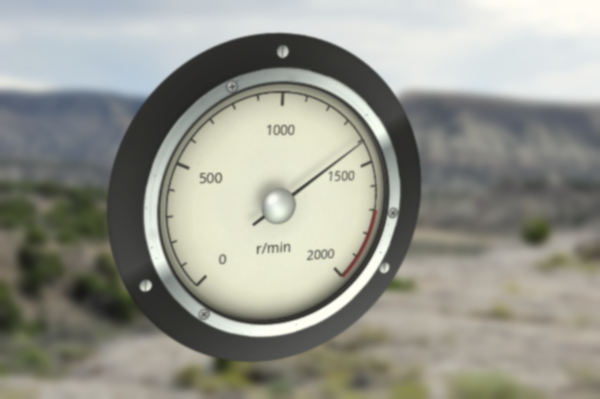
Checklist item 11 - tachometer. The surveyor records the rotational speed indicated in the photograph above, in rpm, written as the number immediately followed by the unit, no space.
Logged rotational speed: 1400rpm
